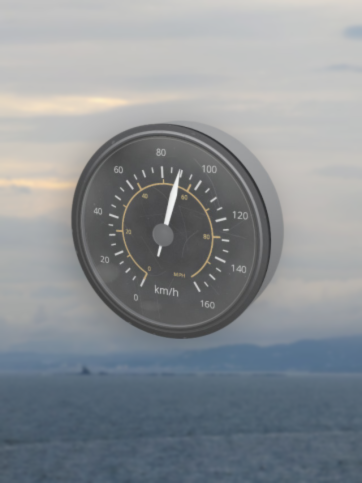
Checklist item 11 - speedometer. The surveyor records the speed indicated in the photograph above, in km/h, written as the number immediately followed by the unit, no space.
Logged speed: 90km/h
